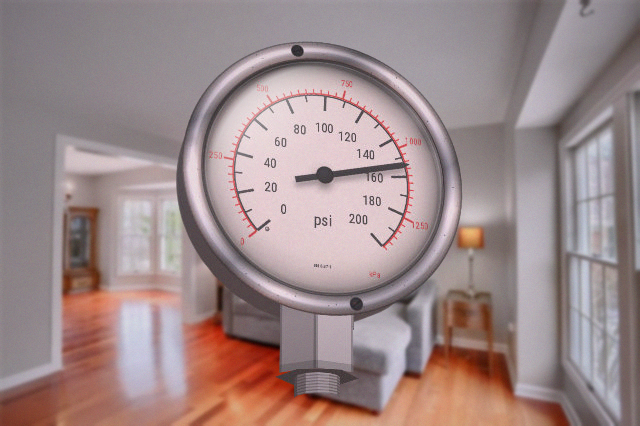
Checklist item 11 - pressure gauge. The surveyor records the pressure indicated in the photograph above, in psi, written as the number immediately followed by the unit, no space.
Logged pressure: 155psi
